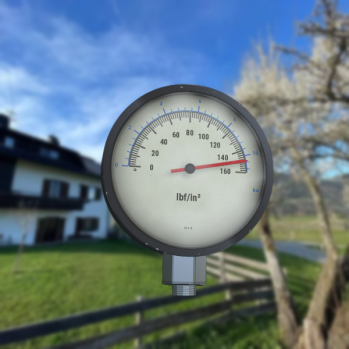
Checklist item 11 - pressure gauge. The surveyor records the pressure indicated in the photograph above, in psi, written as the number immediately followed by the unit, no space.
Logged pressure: 150psi
